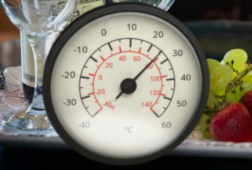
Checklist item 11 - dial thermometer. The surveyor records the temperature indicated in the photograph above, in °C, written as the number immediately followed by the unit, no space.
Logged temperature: 25°C
